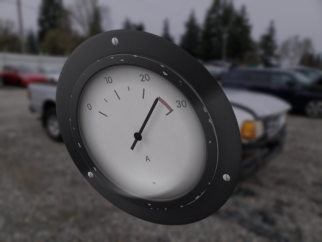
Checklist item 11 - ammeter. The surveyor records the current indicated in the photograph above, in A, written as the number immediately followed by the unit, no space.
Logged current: 25A
